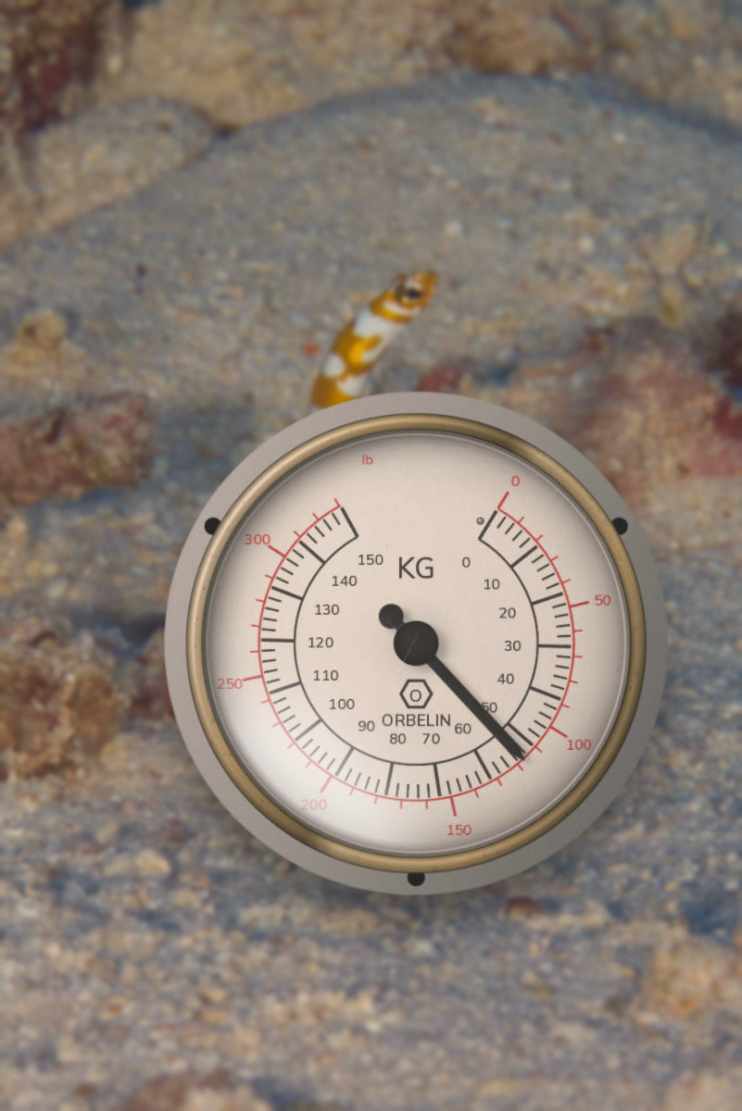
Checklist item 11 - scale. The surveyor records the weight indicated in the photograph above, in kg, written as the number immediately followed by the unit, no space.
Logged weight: 53kg
